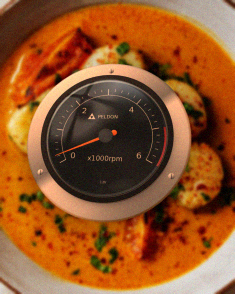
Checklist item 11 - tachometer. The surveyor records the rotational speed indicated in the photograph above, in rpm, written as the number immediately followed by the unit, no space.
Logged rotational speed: 200rpm
